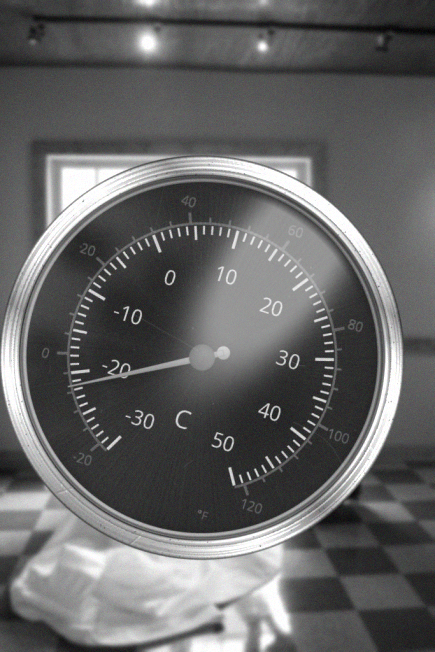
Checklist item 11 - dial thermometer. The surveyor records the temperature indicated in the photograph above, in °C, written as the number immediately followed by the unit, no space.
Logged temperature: -21.5°C
